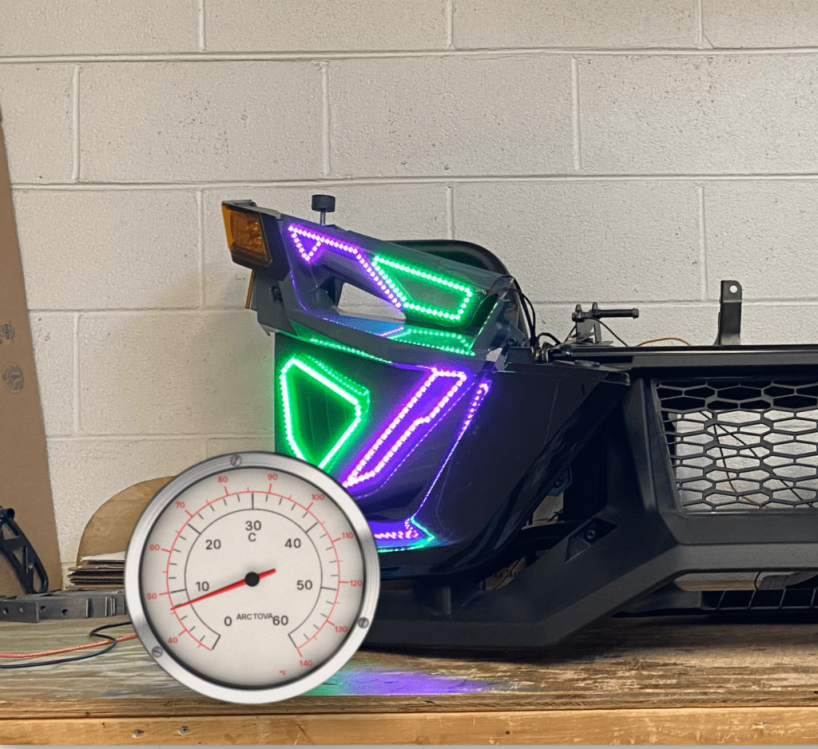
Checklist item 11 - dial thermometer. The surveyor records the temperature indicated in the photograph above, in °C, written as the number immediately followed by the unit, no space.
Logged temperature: 8°C
